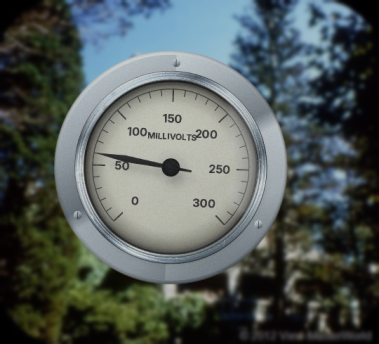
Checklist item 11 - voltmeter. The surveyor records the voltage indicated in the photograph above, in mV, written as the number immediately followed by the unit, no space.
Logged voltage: 60mV
